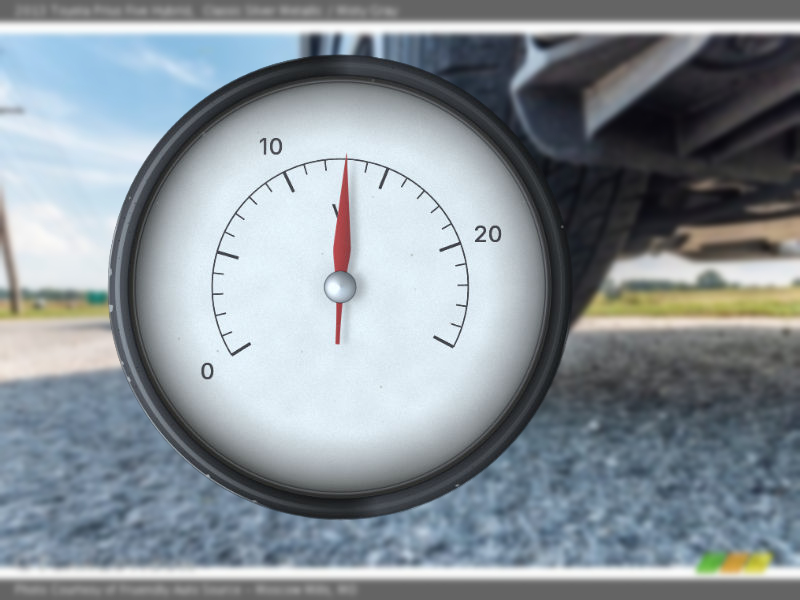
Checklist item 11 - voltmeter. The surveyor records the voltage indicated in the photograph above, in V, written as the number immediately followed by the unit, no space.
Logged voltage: 13V
